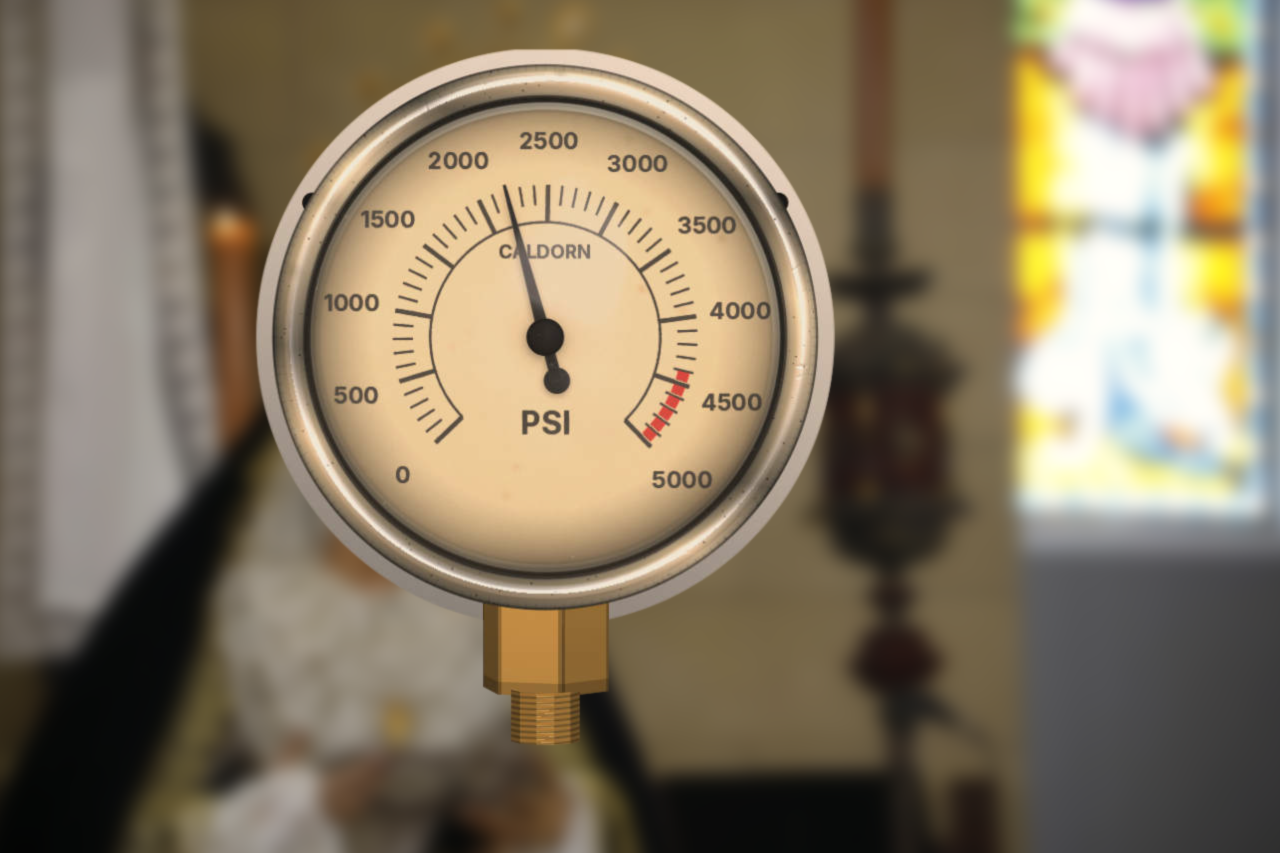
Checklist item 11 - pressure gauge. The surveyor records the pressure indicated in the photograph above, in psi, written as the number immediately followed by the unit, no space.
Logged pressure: 2200psi
